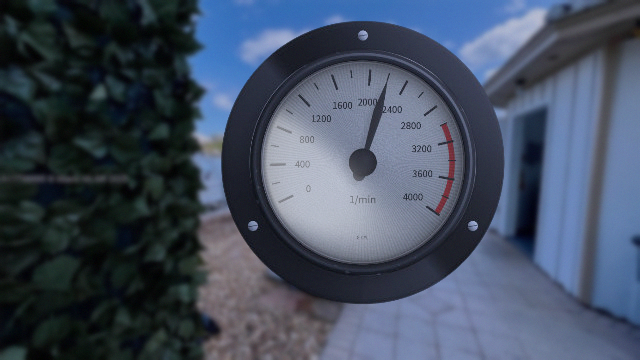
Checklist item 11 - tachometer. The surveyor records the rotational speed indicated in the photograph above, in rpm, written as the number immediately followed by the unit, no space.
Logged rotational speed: 2200rpm
